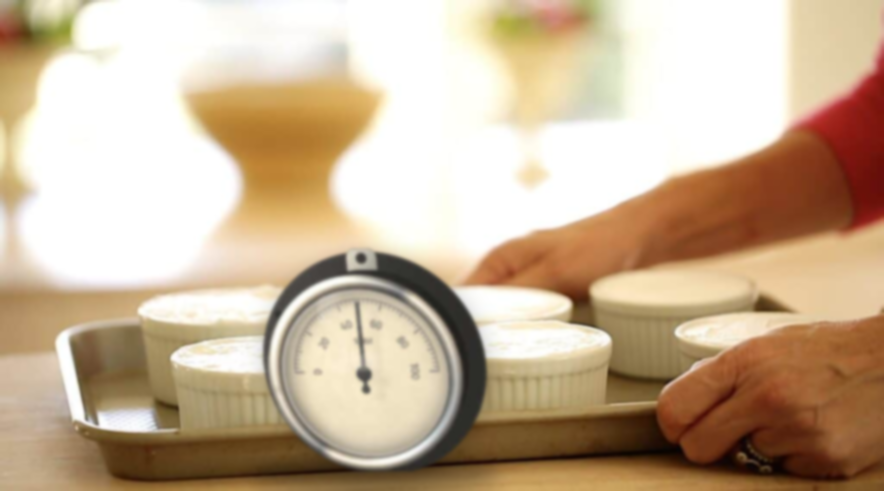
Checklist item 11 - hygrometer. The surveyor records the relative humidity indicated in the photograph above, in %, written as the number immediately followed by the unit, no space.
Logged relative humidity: 50%
